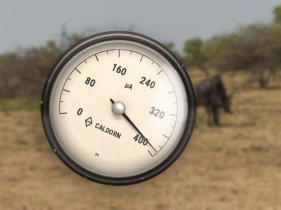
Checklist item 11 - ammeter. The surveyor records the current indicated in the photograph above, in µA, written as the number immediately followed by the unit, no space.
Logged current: 390µA
